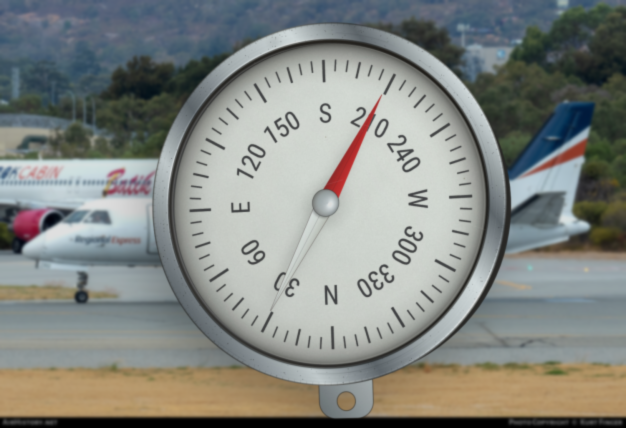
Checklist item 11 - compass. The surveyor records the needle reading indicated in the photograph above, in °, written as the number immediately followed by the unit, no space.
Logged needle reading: 210°
